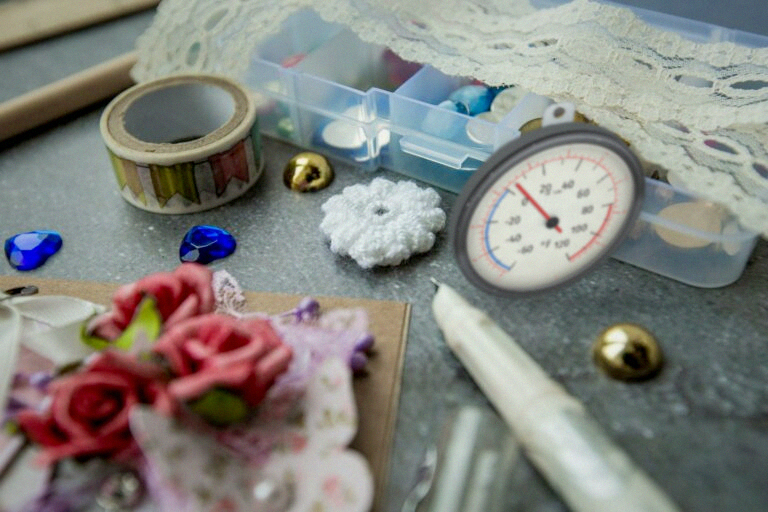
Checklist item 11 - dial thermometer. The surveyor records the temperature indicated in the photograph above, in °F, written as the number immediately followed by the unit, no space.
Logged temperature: 5°F
